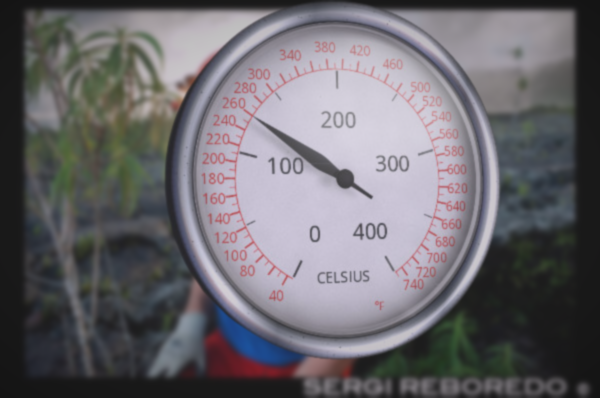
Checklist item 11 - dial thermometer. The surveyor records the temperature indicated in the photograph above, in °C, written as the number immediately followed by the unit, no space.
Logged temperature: 125°C
